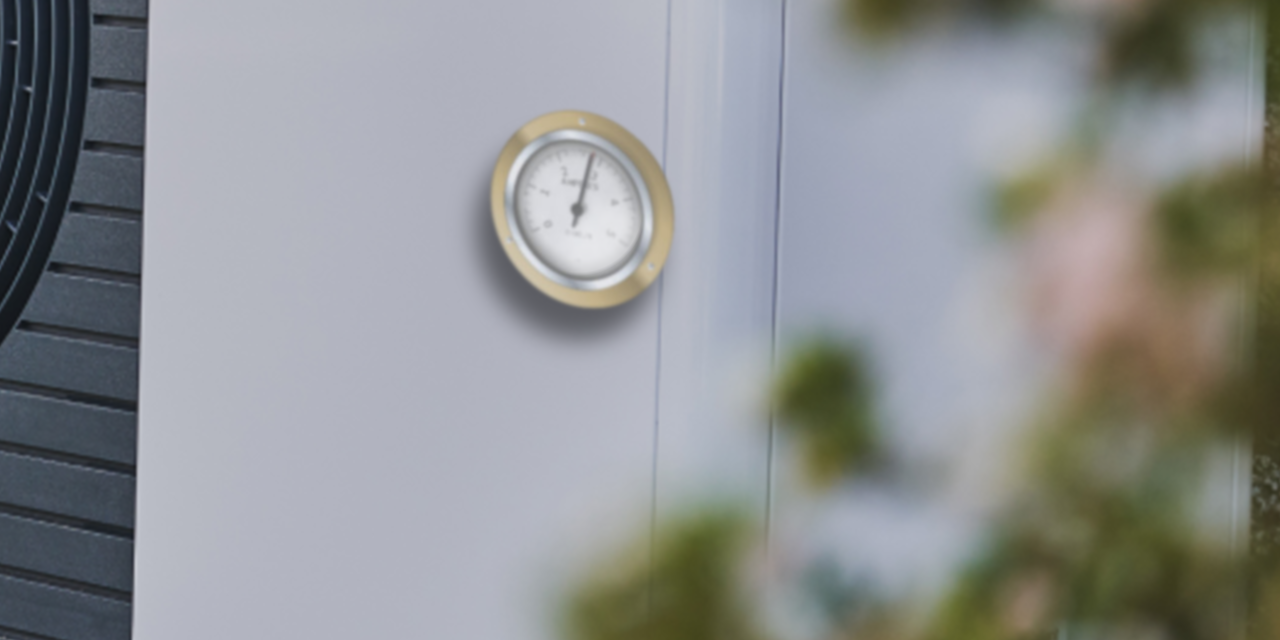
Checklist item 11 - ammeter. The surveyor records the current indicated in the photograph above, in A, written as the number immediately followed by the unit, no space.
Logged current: 2.8A
